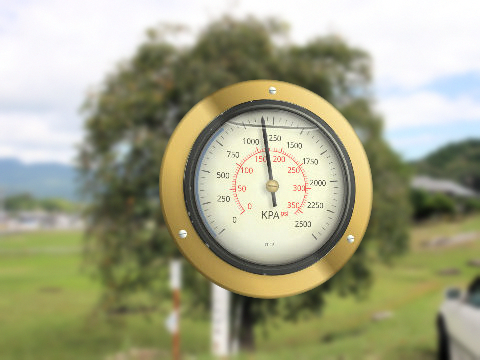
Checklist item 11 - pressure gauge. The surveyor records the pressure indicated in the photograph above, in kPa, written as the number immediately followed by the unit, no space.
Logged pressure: 1150kPa
